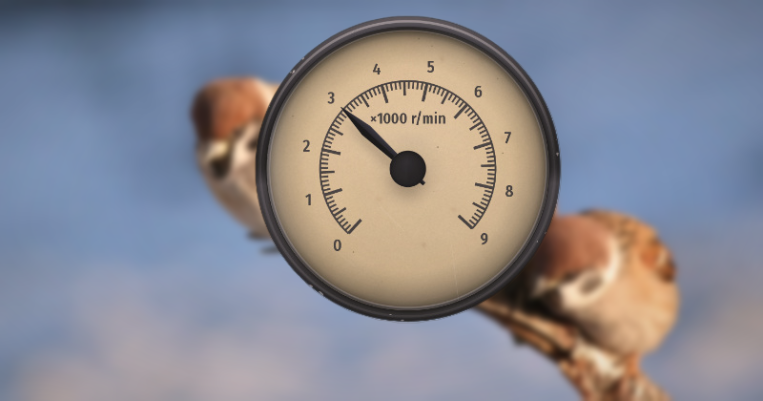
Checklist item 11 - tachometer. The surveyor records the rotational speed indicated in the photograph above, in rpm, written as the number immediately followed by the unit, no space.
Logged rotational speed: 3000rpm
